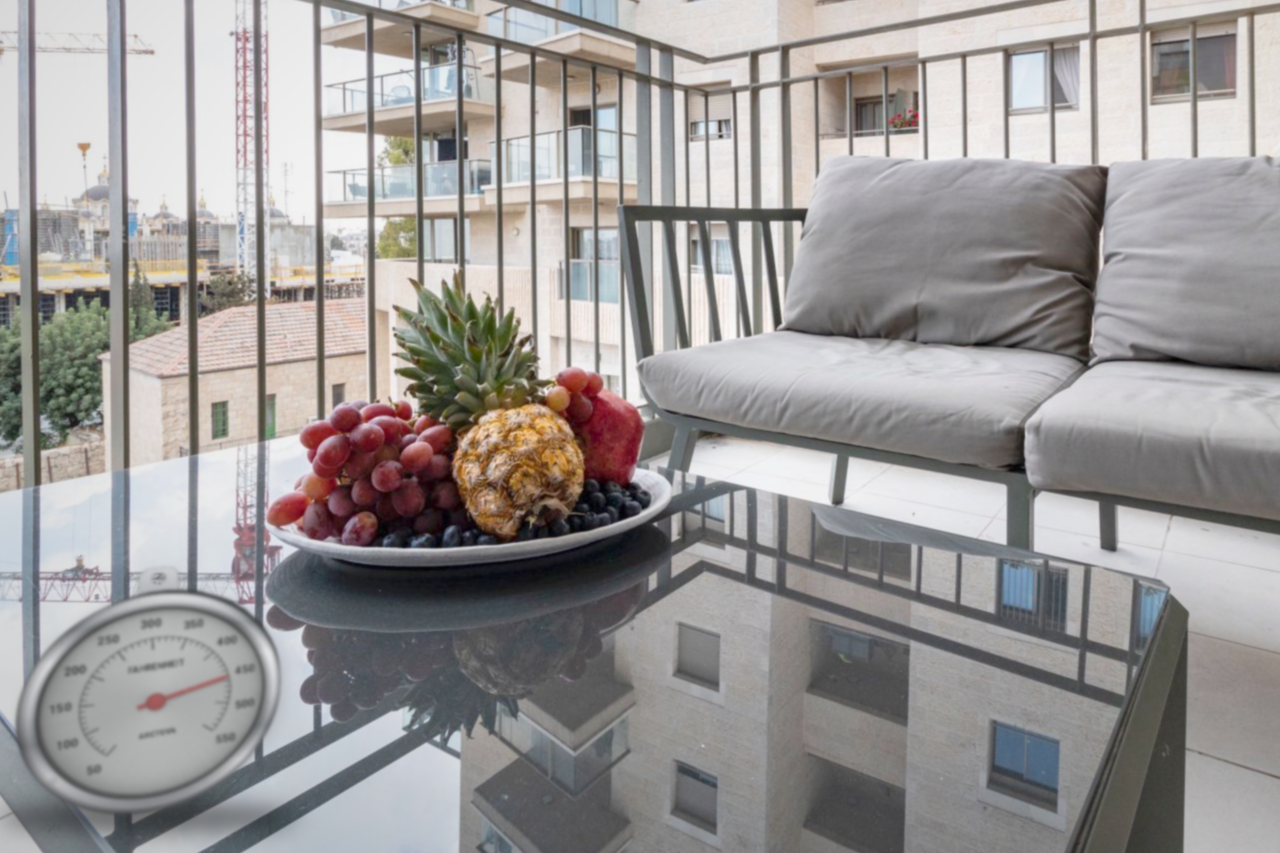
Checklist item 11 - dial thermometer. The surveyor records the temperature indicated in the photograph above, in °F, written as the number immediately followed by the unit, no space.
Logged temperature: 450°F
